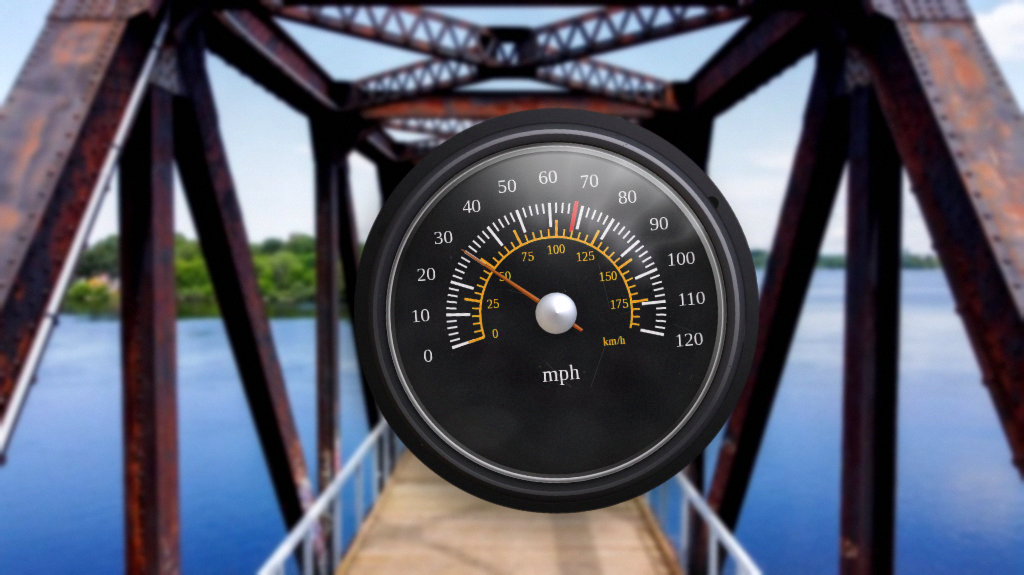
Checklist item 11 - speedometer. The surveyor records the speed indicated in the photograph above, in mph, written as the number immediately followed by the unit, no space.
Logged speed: 30mph
